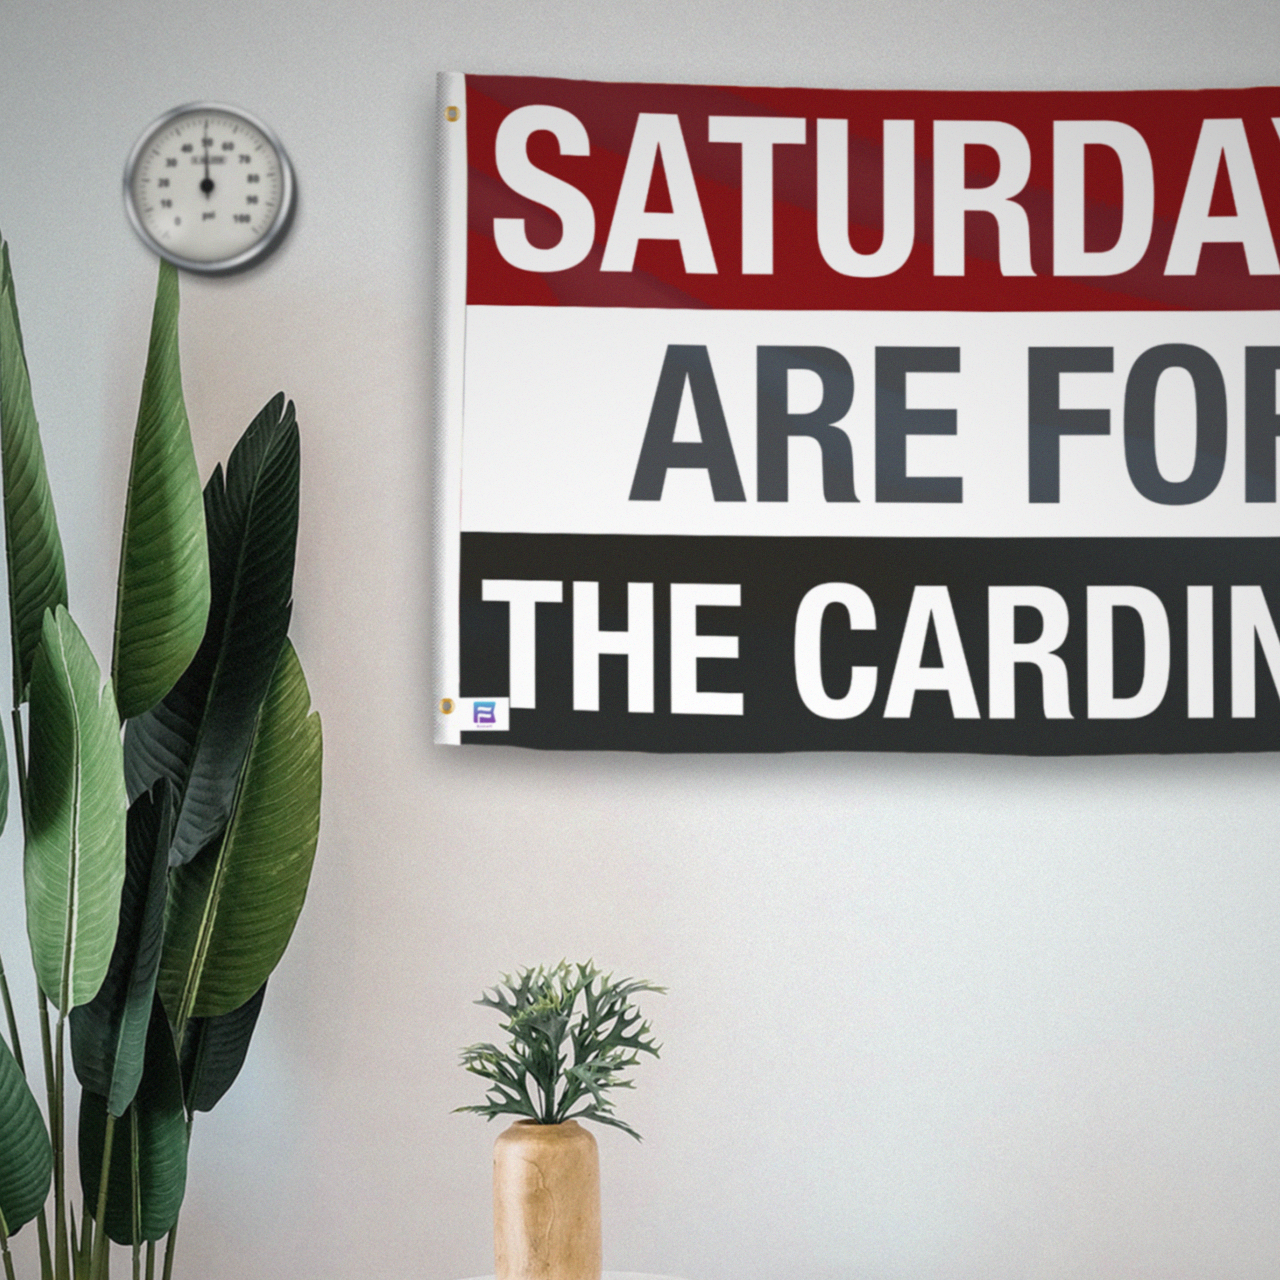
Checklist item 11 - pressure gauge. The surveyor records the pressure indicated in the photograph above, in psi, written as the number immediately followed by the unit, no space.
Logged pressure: 50psi
